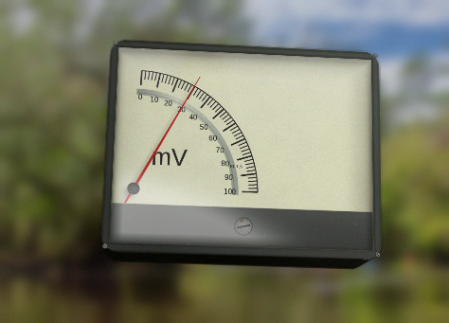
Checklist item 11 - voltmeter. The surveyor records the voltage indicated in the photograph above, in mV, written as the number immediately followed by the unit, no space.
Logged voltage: 30mV
